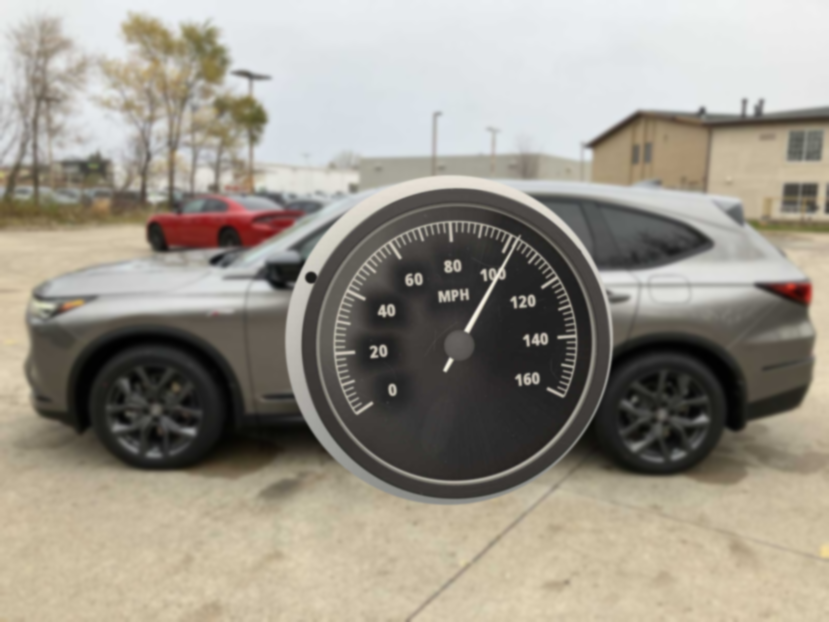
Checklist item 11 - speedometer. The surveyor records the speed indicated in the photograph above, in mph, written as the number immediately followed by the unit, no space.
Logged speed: 102mph
